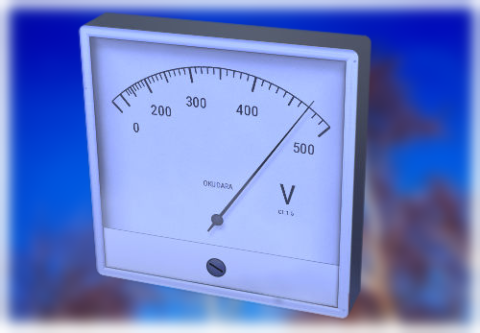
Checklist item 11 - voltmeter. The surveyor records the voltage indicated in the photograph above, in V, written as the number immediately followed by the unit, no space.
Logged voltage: 470V
